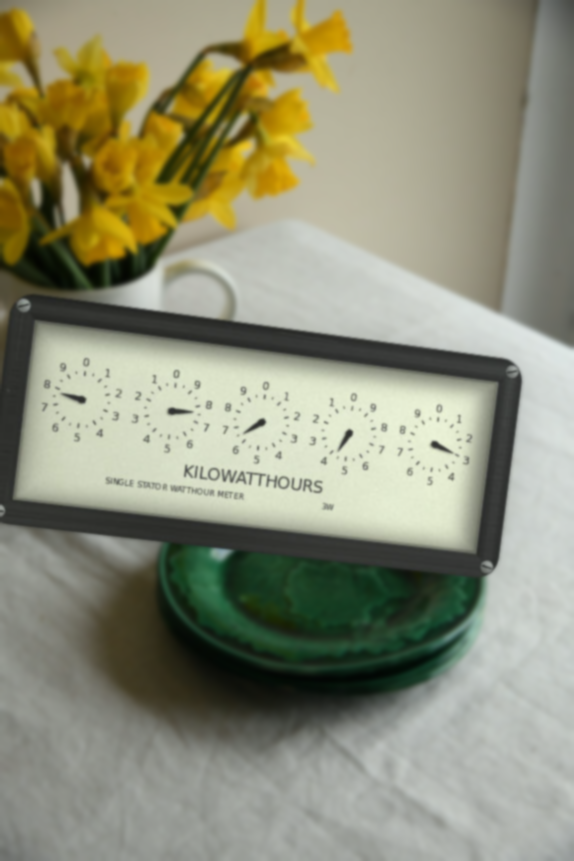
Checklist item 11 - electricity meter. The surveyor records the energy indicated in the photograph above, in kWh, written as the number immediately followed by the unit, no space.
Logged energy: 77643kWh
